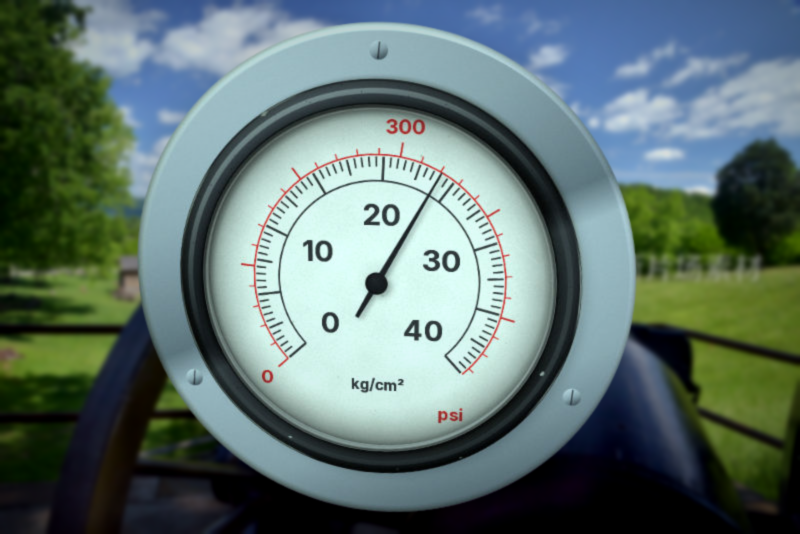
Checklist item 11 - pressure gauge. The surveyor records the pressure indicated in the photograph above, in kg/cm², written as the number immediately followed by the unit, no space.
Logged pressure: 24kg/cm²
